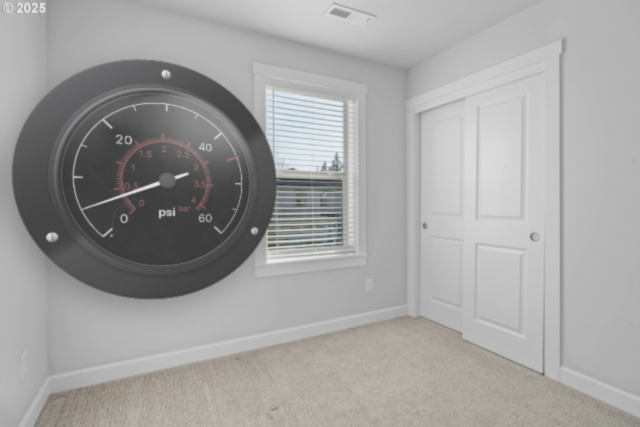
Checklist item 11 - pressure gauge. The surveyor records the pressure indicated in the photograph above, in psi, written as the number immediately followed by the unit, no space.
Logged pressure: 5psi
